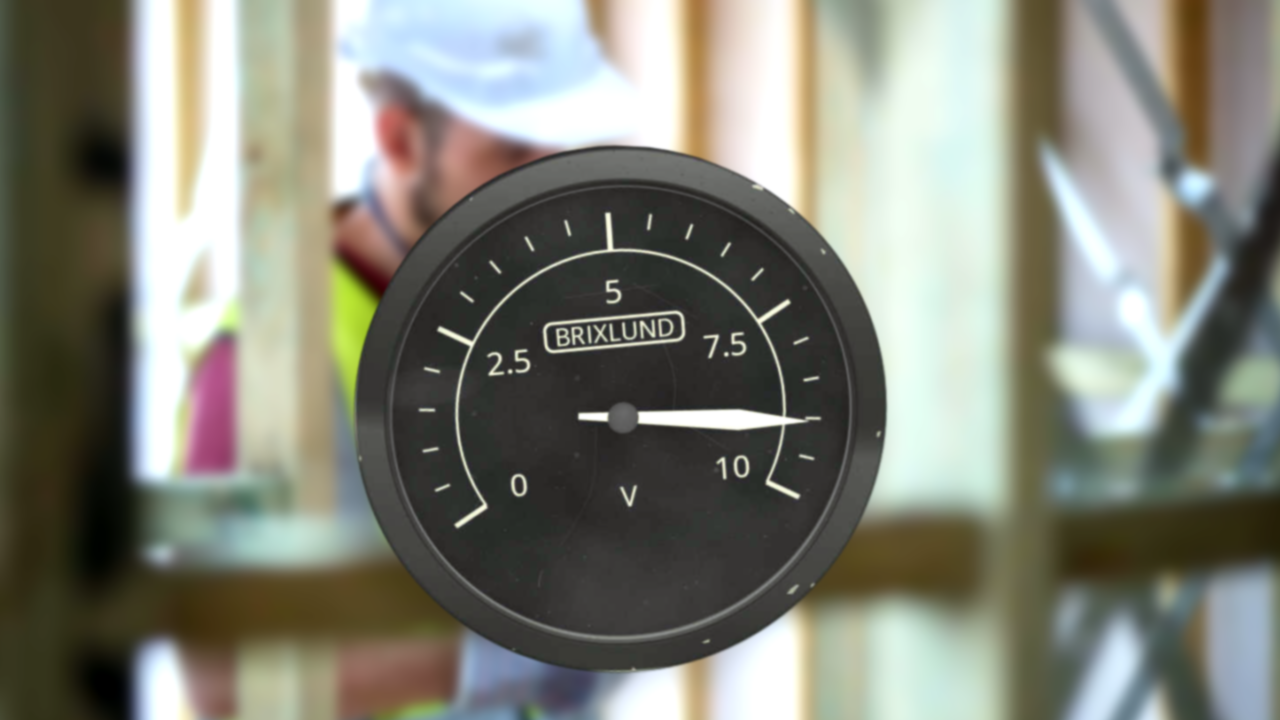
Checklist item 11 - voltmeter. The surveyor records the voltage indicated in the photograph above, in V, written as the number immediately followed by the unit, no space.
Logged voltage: 9V
